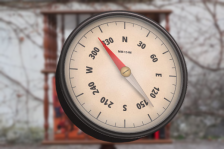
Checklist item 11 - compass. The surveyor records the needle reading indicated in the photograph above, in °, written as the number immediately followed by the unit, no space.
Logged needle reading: 320°
